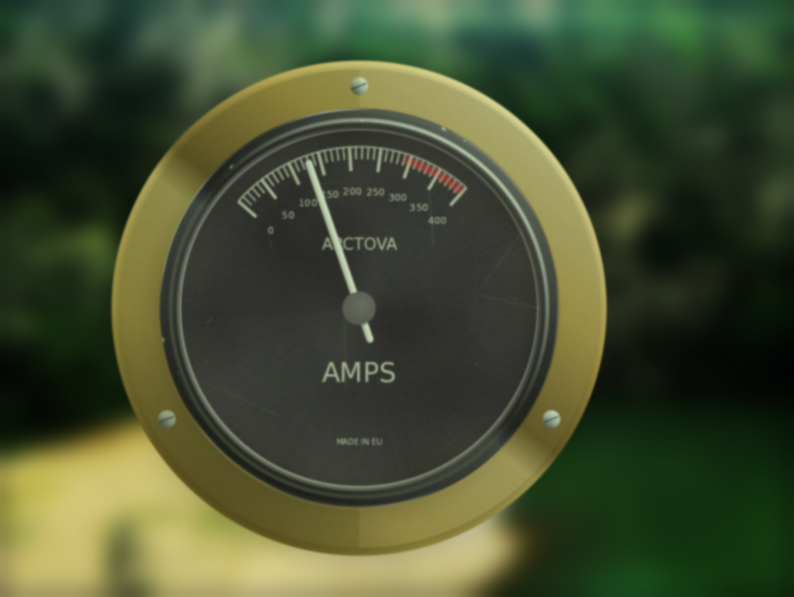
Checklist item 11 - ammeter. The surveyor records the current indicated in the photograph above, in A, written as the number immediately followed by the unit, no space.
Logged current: 130A
